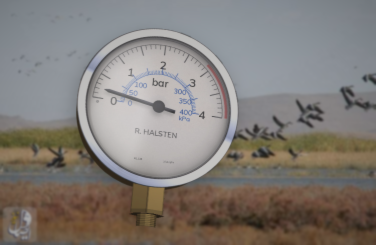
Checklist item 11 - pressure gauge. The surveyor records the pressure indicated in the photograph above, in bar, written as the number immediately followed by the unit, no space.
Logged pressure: 0.2bar
